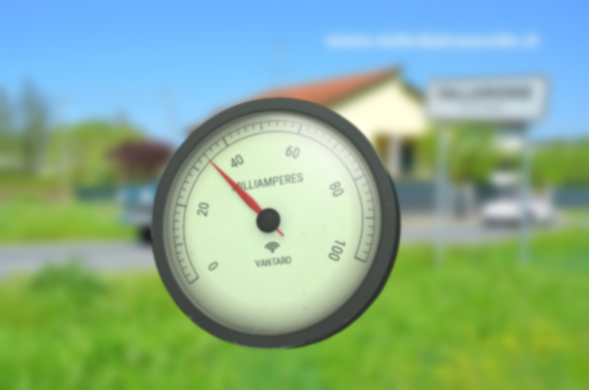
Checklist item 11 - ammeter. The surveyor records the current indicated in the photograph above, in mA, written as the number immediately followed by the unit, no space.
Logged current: 34mA
